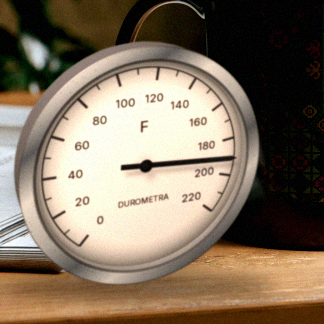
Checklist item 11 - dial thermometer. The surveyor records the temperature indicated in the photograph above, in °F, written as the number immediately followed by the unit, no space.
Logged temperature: 190°F
